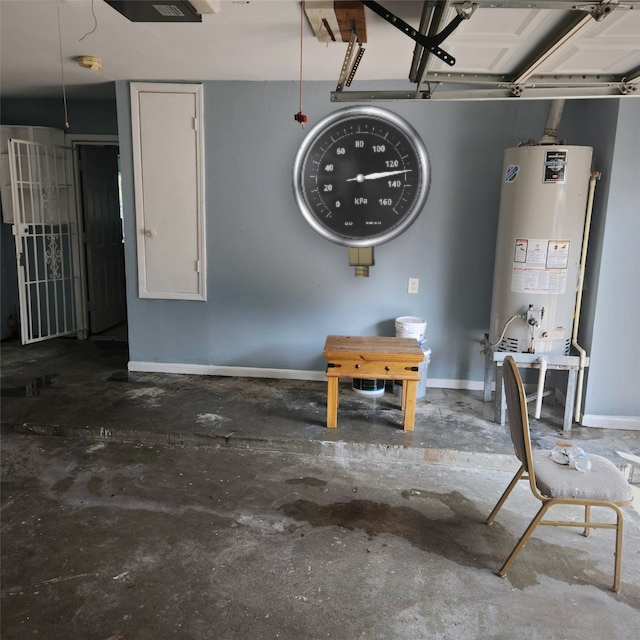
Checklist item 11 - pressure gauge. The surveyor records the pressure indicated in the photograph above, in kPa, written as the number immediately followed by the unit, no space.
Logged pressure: 130kPa
